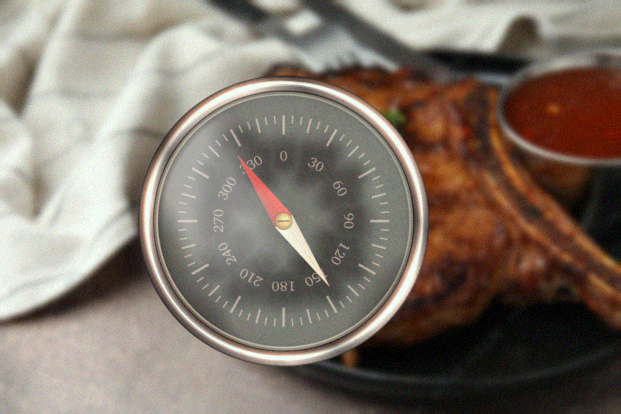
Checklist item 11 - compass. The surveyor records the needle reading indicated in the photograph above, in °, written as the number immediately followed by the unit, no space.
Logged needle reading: 325°
